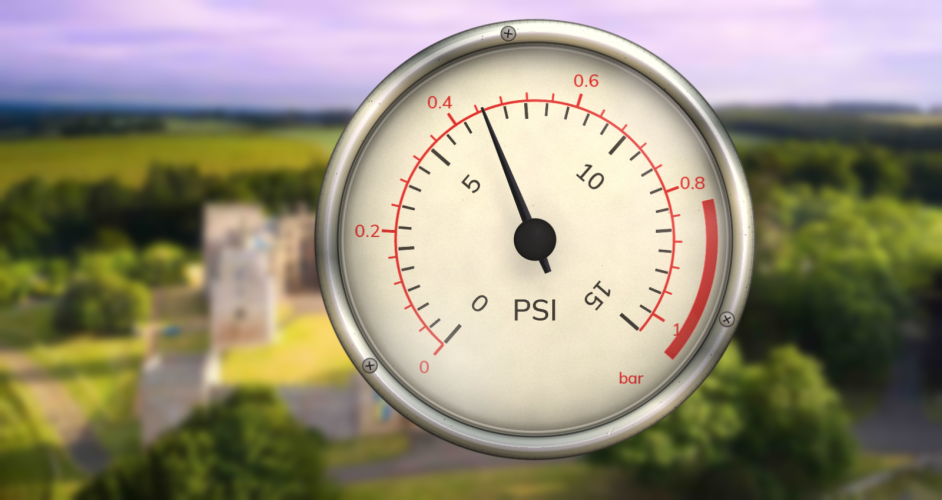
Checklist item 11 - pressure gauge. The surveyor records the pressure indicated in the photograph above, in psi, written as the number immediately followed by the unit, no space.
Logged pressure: 6.5psi
